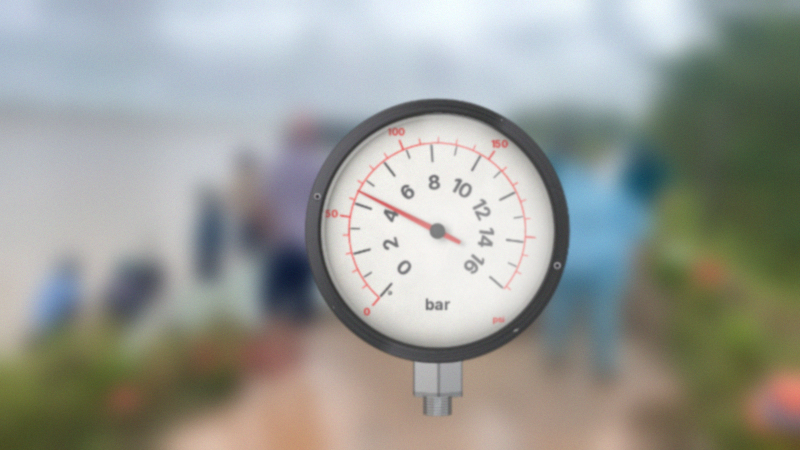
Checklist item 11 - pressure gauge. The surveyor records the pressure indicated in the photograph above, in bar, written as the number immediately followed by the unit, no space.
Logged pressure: 4.5bar
